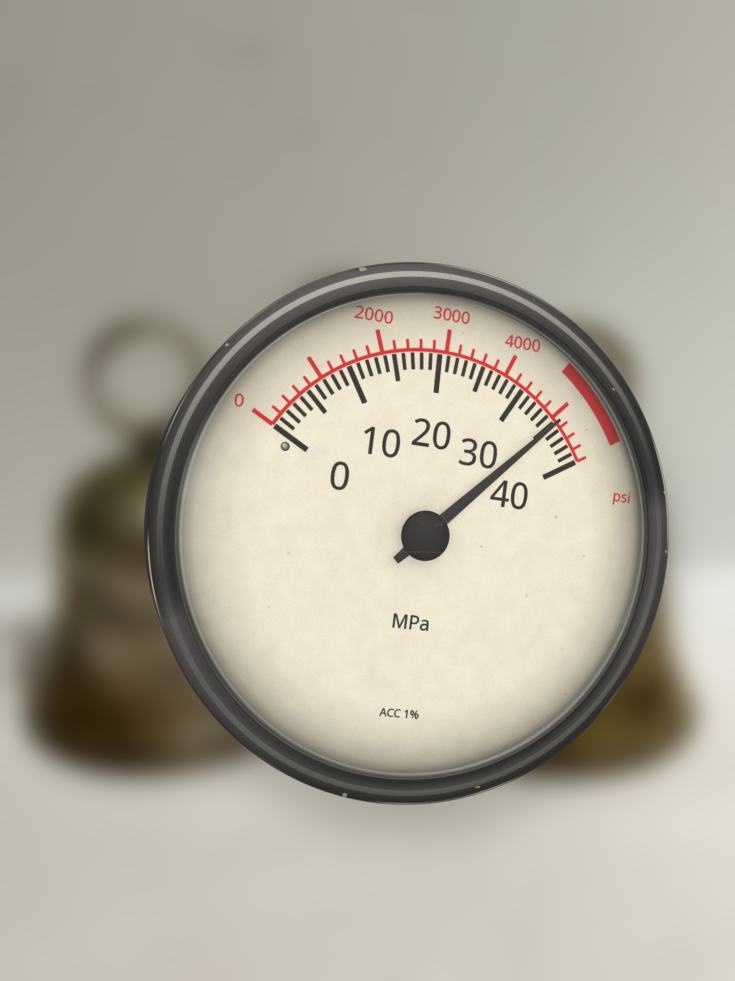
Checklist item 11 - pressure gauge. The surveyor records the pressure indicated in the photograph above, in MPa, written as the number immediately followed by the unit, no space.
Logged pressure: 35MPa
